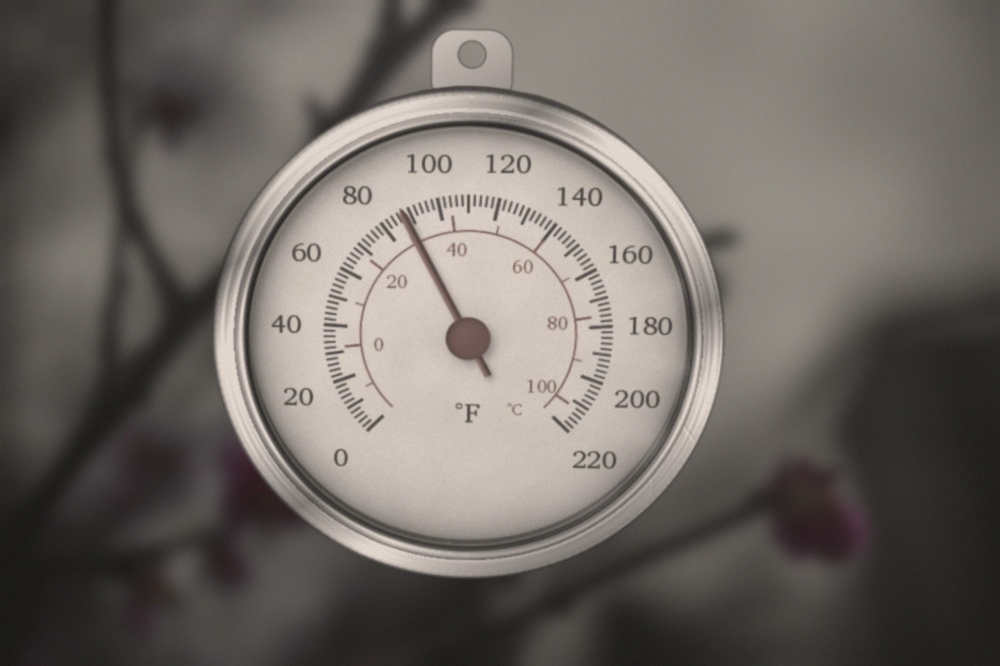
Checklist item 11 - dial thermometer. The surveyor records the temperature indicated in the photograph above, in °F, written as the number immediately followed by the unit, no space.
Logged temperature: 88°F
